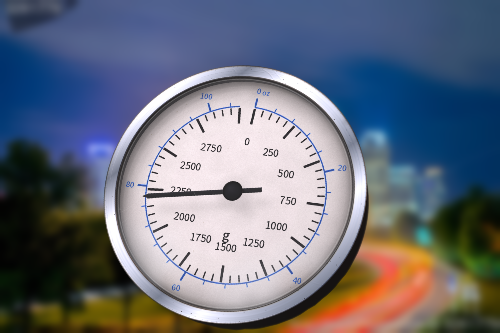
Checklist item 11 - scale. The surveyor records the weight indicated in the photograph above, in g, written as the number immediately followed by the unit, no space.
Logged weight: 2200g
